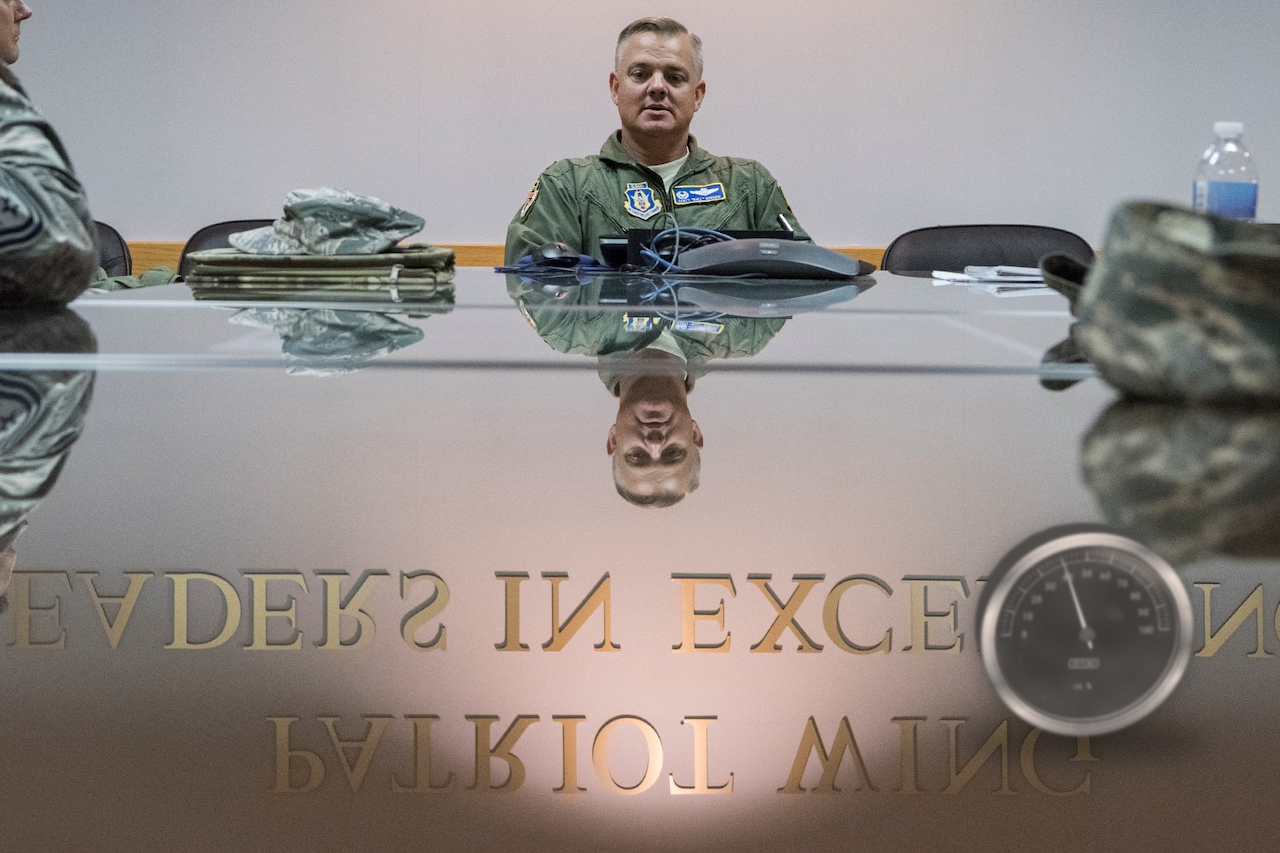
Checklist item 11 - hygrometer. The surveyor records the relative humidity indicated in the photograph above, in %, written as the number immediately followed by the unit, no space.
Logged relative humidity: 40%
